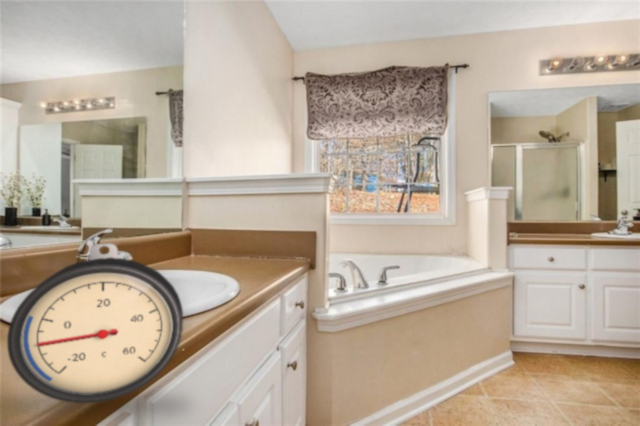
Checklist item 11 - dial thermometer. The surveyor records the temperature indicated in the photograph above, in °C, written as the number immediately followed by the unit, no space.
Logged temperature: -8°C
